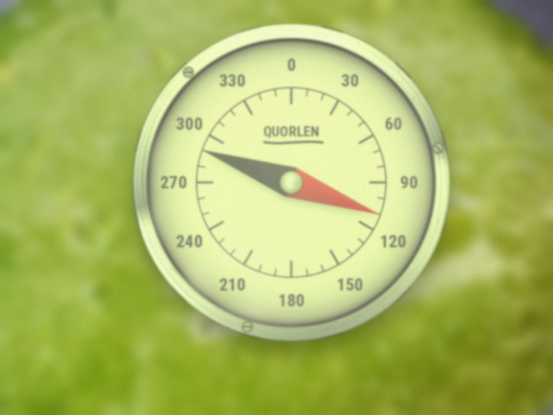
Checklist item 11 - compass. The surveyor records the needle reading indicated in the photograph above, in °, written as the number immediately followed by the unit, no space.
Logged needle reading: 110°
